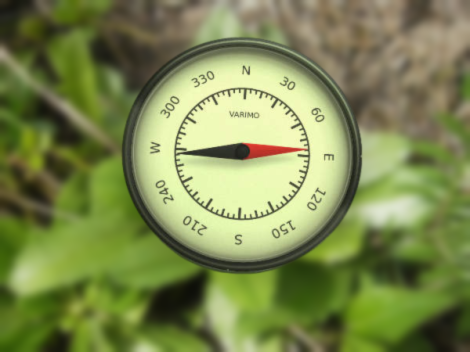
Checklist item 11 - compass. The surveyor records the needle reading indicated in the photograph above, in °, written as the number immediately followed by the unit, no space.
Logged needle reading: 85°
